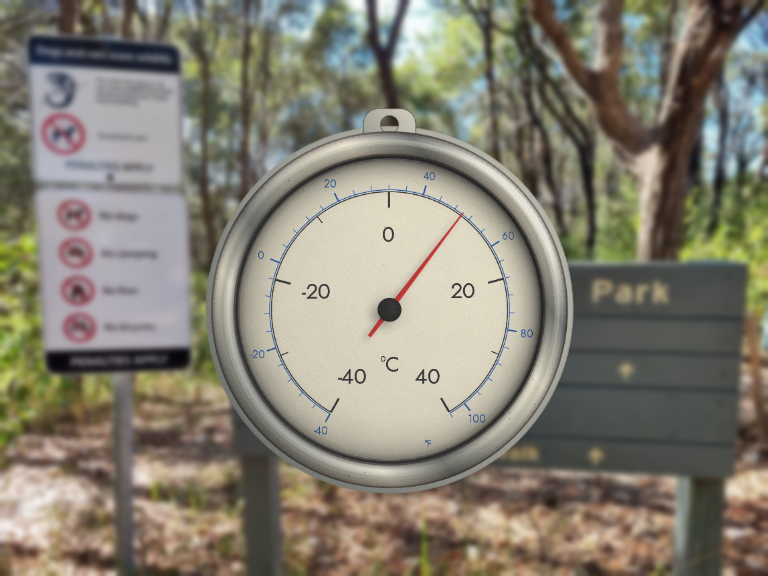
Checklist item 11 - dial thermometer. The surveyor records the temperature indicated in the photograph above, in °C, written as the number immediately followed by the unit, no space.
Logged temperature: 10°C
